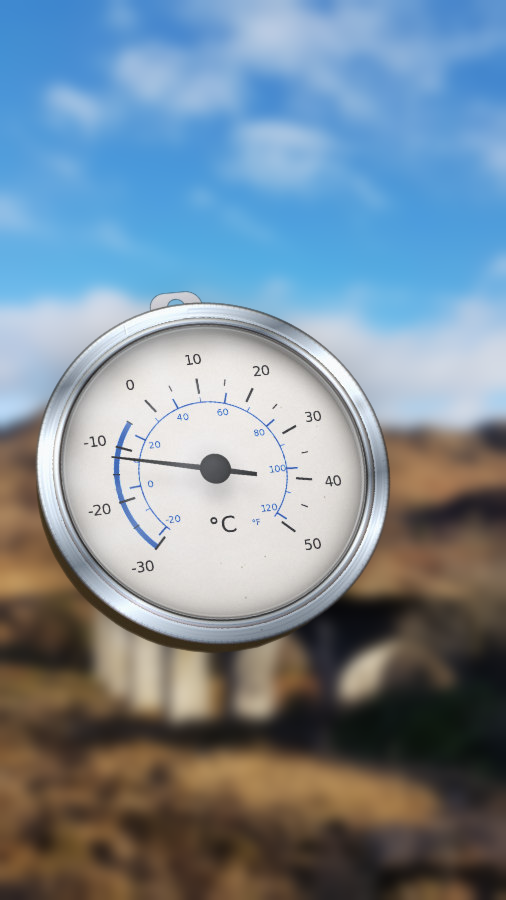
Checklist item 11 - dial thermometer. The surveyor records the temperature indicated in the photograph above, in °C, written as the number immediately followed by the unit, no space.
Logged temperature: -12.5°C
